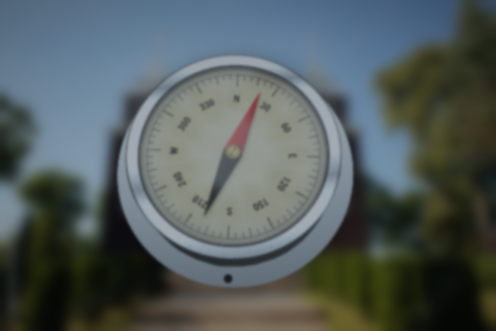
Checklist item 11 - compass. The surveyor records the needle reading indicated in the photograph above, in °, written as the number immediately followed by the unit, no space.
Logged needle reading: 20°
